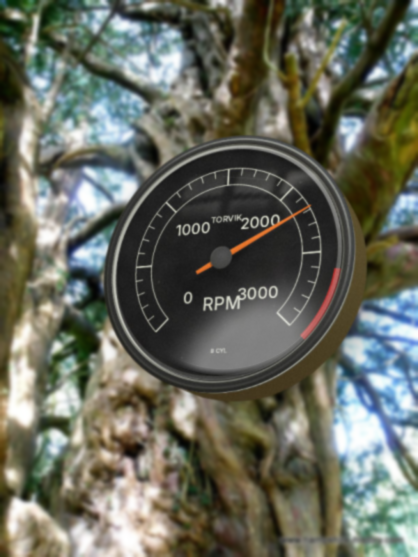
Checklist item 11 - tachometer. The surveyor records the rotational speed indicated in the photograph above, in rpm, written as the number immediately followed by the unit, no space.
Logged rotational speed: 2200rpm
